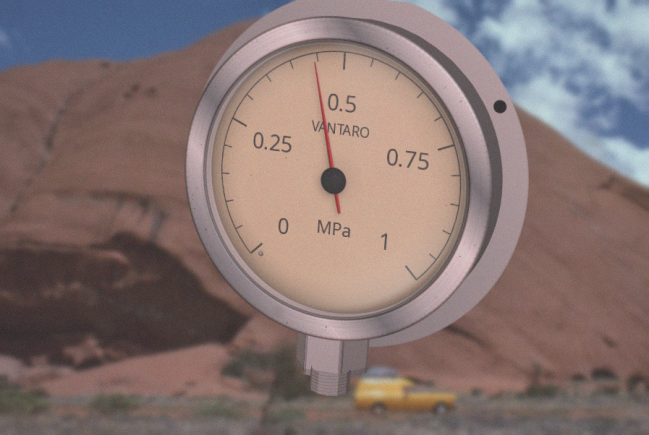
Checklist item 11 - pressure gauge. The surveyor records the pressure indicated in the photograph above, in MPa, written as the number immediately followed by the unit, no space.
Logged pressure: 0.45MPa
